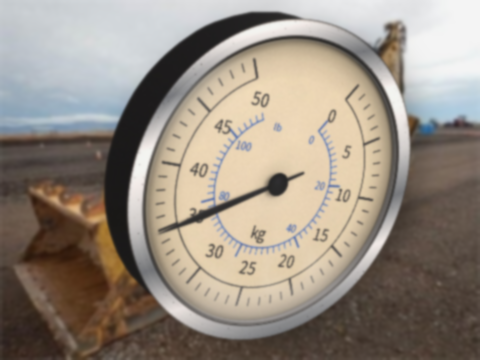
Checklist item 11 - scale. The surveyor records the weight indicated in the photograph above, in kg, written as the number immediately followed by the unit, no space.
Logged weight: 35kg
